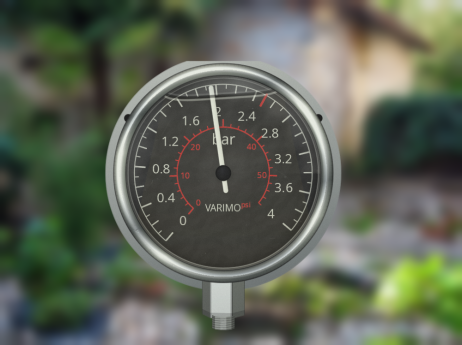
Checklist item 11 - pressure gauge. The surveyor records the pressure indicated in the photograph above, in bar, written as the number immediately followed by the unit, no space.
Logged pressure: 1.95bar
